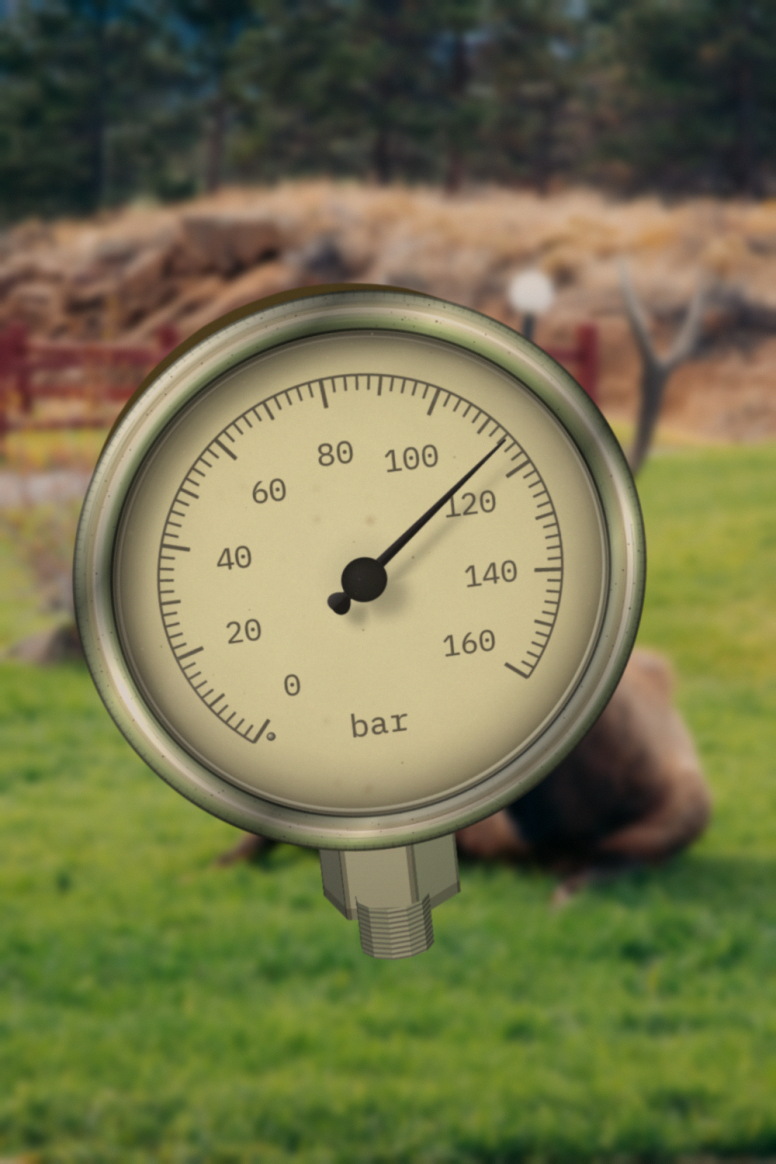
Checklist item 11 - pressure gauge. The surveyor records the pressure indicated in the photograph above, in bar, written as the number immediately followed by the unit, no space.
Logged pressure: 114bar
